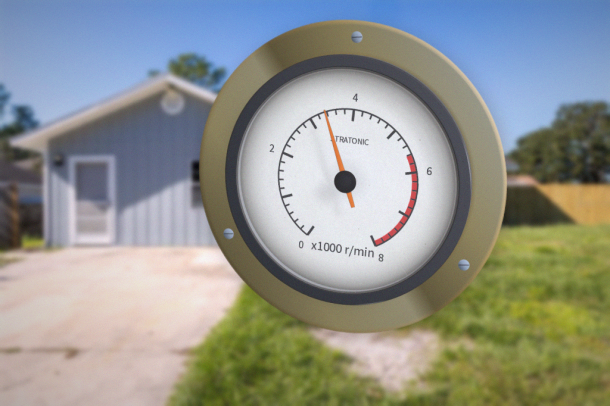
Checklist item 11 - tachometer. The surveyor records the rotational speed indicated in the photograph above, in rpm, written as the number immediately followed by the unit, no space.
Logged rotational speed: 3400rpm
